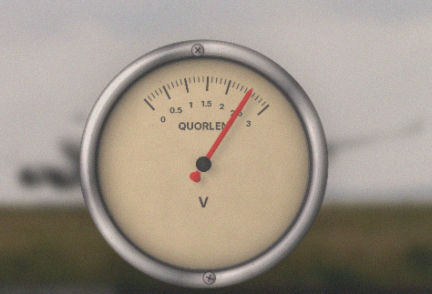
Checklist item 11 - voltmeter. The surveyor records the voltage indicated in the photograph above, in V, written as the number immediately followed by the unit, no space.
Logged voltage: 2.5V
